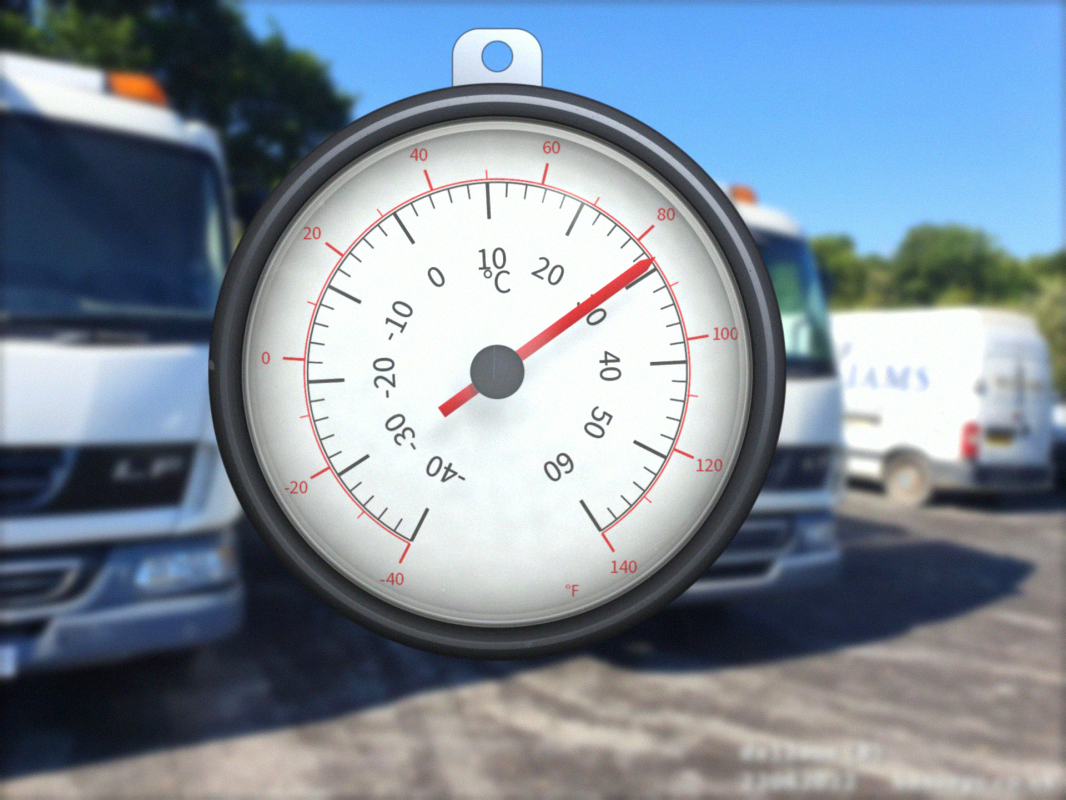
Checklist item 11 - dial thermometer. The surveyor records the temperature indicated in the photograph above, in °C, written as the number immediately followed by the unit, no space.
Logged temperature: 29°C
